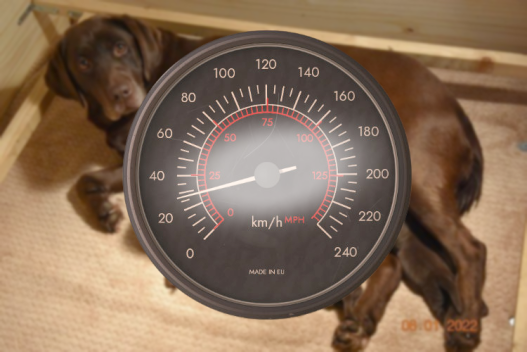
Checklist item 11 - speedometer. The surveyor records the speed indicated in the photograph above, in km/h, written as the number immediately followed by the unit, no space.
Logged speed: 27.5km/h
